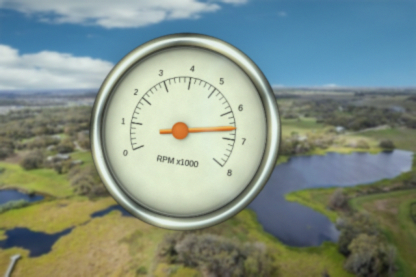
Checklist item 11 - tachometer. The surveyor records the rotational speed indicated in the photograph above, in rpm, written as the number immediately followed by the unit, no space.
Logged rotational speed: 6600rpm
